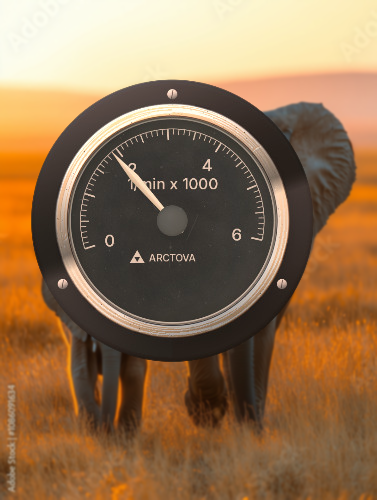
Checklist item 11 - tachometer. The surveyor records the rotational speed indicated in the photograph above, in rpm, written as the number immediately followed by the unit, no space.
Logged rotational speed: 1900rpm
